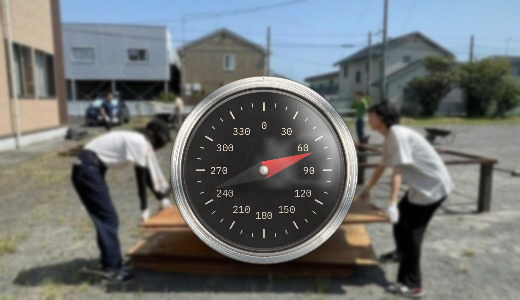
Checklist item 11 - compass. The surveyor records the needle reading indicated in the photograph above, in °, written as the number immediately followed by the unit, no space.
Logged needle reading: 70°
